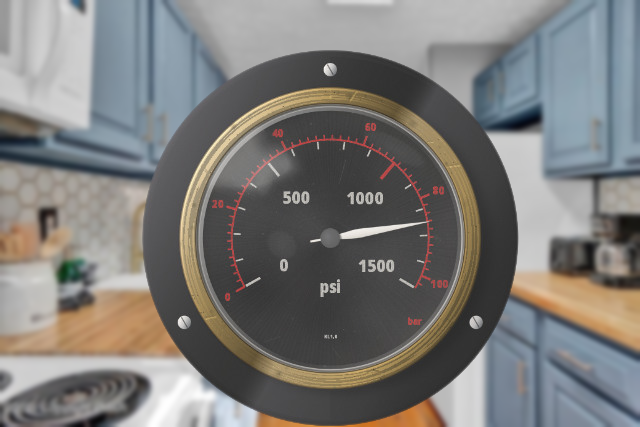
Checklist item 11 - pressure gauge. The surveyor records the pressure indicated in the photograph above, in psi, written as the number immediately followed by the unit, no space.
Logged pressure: 1250psi
